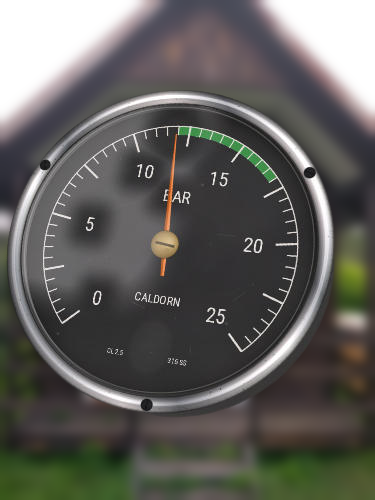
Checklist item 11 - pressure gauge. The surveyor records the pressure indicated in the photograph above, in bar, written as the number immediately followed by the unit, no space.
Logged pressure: 12bar
